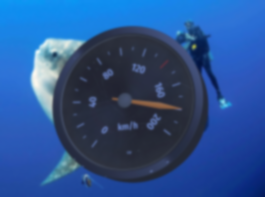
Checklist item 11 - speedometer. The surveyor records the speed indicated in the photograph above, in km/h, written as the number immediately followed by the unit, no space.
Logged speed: 180km/h
